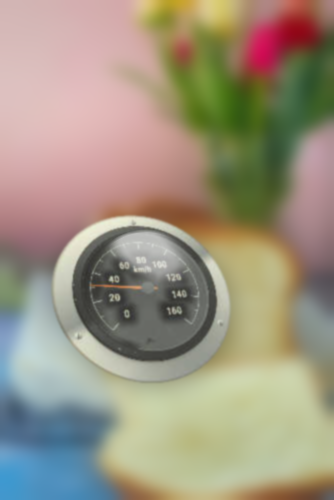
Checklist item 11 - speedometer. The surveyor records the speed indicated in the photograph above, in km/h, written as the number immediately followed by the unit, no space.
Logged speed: 30km/h
